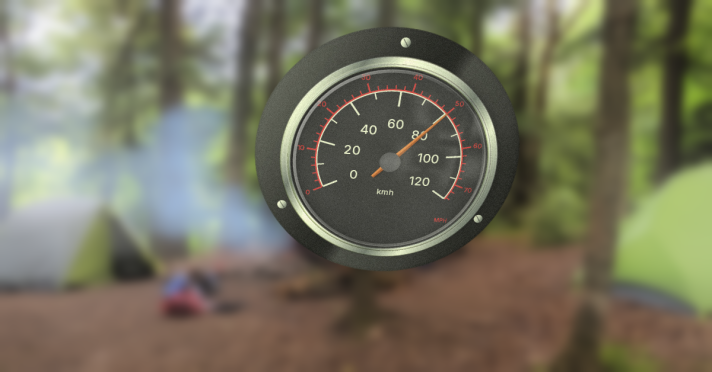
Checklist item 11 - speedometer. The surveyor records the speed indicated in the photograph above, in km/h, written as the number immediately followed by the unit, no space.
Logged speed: 80km/h
